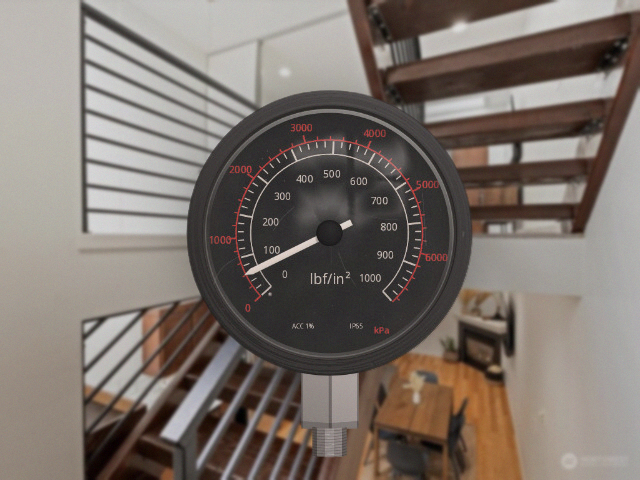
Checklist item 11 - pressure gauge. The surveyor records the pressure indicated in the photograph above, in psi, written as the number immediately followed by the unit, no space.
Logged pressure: 60psi
